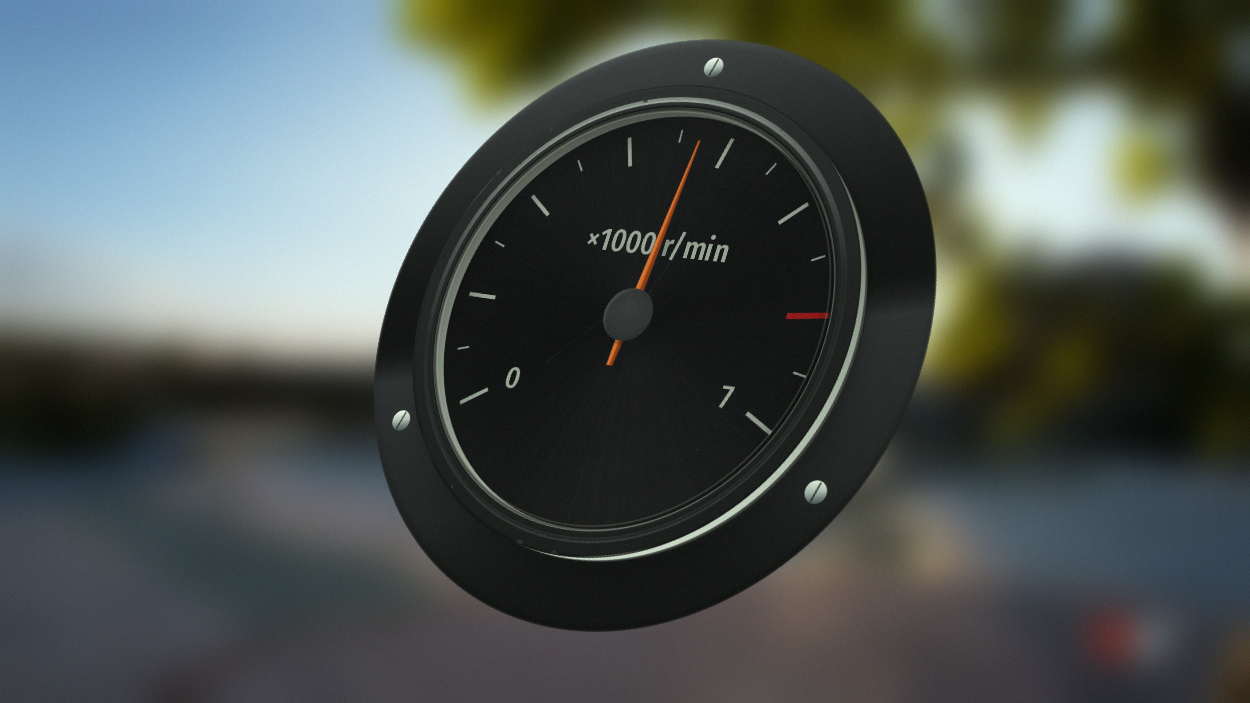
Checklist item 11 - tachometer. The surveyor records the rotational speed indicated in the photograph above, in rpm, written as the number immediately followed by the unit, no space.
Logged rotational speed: 3750rpm
